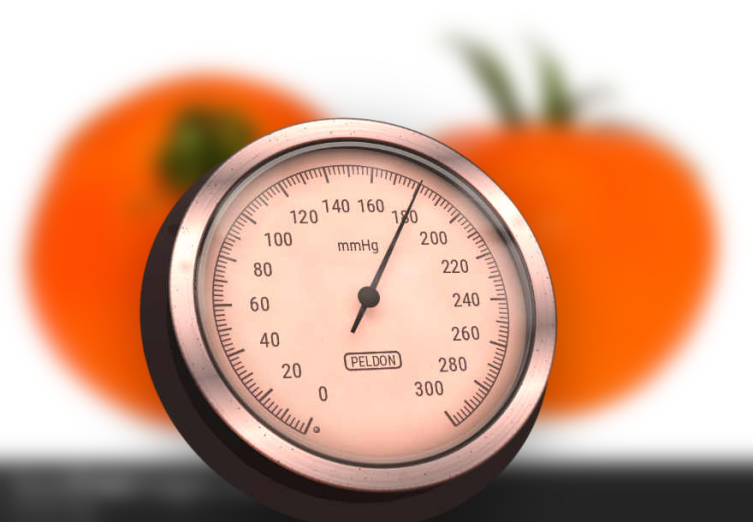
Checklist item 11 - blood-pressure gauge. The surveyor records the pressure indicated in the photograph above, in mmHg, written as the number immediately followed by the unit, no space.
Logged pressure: 180mmHg
